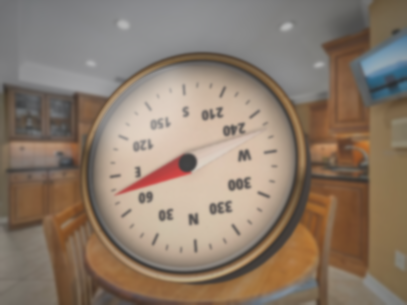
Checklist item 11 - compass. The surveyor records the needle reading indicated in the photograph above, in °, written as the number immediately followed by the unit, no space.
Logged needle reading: 75°
